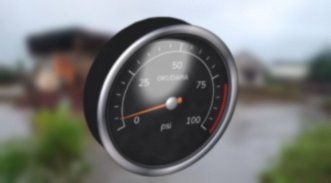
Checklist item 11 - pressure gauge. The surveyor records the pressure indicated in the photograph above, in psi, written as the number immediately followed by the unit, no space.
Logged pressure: 5psi
